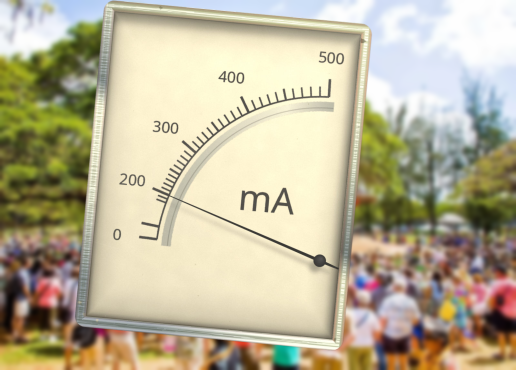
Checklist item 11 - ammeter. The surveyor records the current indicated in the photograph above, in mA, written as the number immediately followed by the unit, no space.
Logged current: 200mA
